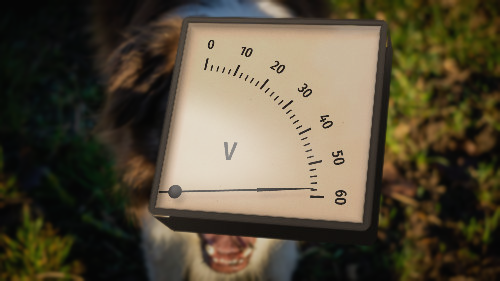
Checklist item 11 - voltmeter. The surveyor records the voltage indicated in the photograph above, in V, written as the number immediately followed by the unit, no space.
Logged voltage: 58V
